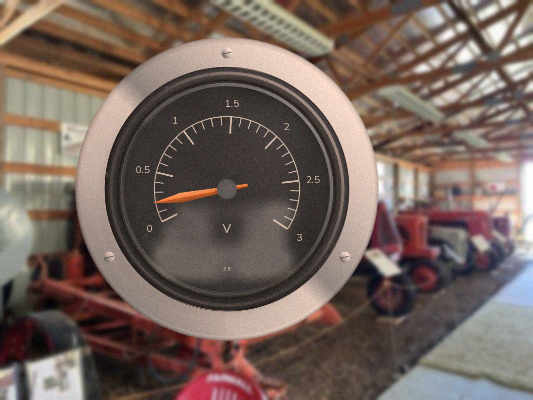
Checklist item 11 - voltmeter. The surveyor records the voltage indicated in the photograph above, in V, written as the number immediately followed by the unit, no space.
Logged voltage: 0.2V
